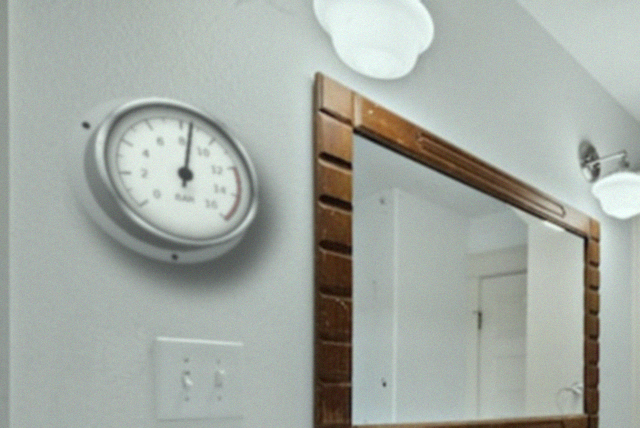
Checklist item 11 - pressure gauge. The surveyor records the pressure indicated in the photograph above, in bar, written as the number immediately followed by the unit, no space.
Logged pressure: 8.5bar
